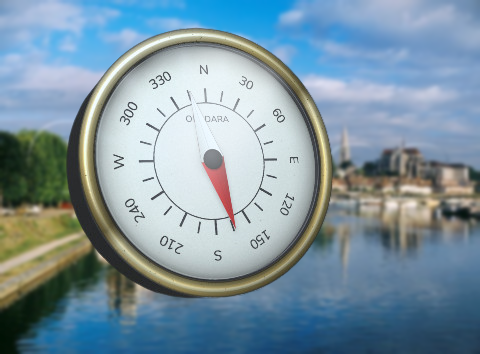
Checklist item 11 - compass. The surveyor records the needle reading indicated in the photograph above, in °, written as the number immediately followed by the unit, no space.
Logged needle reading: 165°
